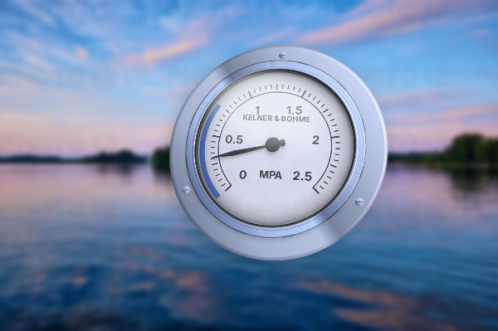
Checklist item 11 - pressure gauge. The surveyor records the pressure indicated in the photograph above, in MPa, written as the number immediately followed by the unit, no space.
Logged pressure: 0.3MPa
